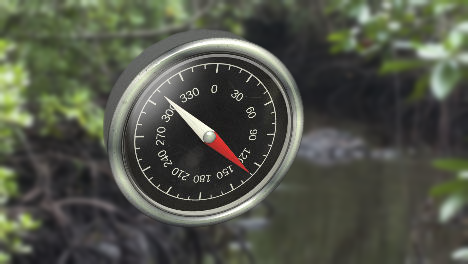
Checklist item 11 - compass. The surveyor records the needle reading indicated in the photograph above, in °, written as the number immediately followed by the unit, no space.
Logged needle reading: 130°
